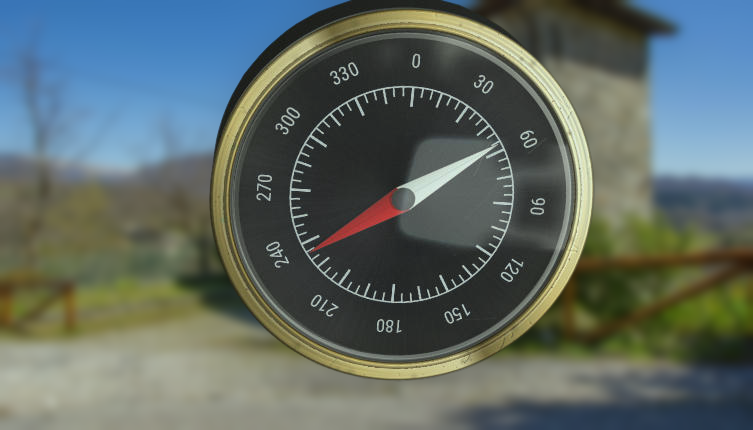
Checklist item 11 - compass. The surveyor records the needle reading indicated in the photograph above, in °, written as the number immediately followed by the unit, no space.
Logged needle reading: 235°
